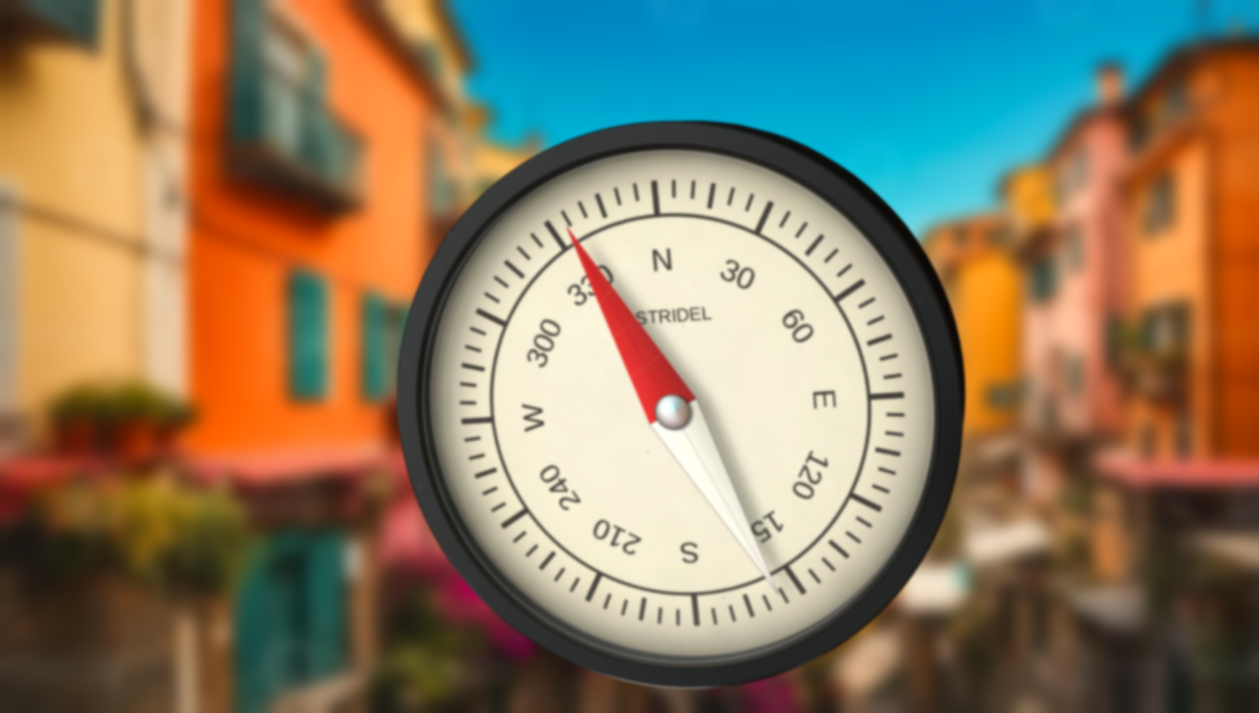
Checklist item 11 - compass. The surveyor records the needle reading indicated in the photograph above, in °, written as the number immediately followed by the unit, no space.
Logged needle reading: 335°
